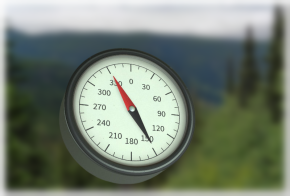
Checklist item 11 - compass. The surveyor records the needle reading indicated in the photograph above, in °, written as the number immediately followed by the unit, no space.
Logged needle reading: 330°
